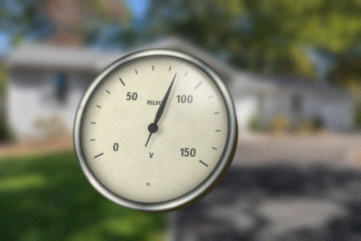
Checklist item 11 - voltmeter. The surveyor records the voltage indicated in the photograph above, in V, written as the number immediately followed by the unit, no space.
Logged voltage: 85V
